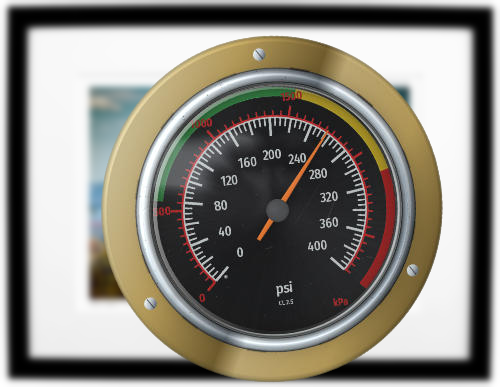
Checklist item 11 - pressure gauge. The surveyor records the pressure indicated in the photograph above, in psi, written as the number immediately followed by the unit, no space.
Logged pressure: 255psi
